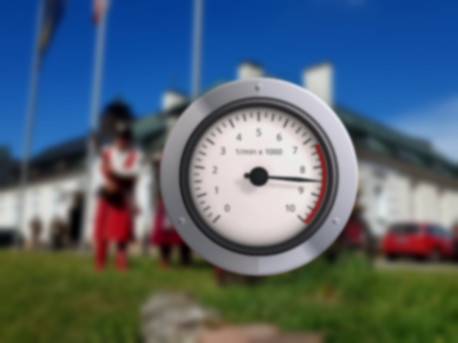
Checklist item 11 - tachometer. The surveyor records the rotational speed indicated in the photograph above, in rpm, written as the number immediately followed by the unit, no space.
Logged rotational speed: 8500rpm
